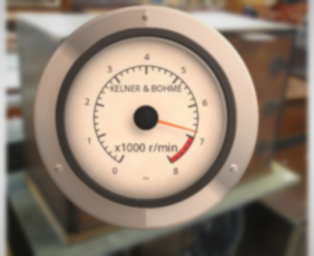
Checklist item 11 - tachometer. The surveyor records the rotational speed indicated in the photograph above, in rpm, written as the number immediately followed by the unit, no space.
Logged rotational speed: 6800rpm
